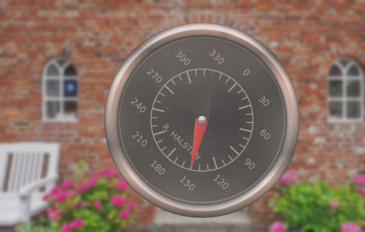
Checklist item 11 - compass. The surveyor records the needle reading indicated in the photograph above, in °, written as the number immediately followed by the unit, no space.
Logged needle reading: 150°
